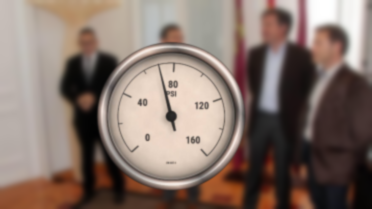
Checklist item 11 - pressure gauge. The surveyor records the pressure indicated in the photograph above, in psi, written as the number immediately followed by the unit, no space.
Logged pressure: 70psi
